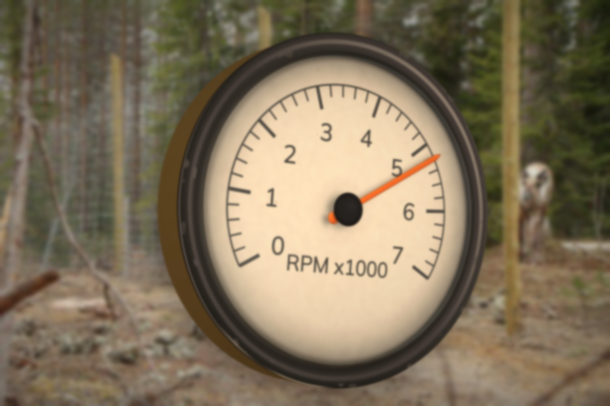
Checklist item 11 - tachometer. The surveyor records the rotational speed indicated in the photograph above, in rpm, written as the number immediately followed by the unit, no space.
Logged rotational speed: 5200rpm
